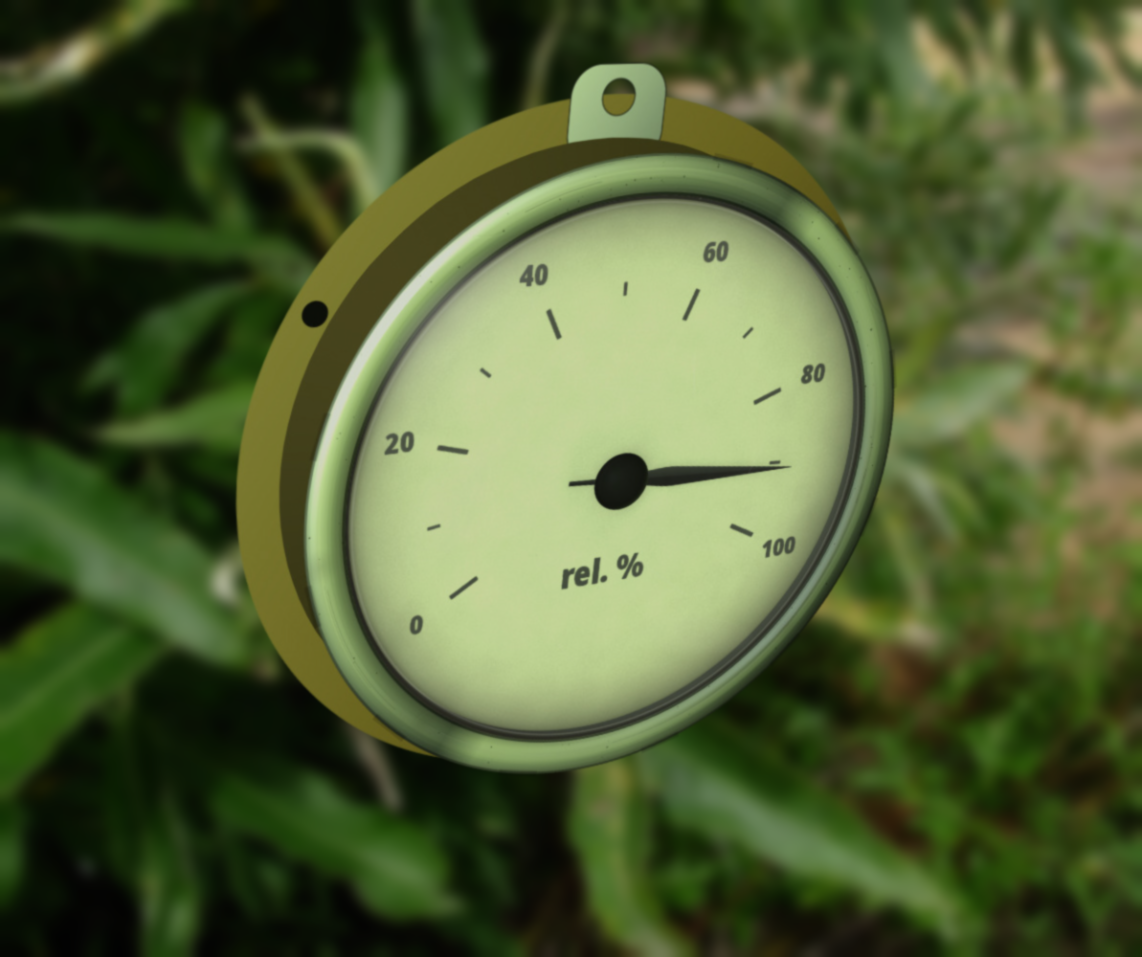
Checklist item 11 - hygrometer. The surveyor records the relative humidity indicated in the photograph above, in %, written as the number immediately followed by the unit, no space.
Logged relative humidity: 90%
